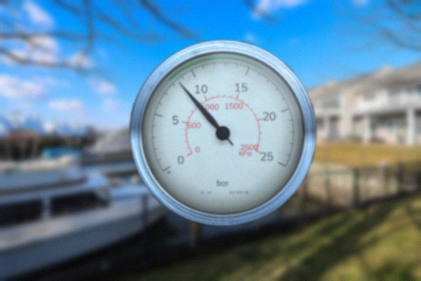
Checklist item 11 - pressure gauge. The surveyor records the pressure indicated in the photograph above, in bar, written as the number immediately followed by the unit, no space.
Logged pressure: 8.5bar
